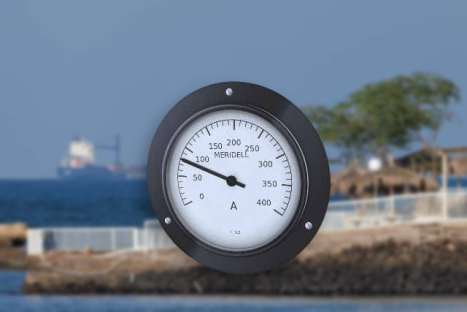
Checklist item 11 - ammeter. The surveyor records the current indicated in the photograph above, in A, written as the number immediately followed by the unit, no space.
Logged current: 80A
